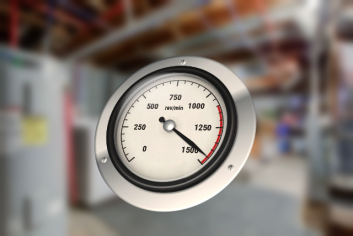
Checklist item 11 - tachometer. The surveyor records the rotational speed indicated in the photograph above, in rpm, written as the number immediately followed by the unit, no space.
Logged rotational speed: 1450rpm
